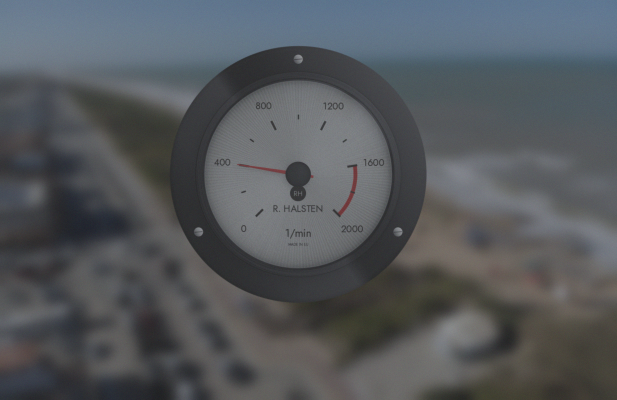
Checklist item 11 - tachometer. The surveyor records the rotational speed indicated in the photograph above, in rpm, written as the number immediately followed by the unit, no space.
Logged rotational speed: 400rpm
